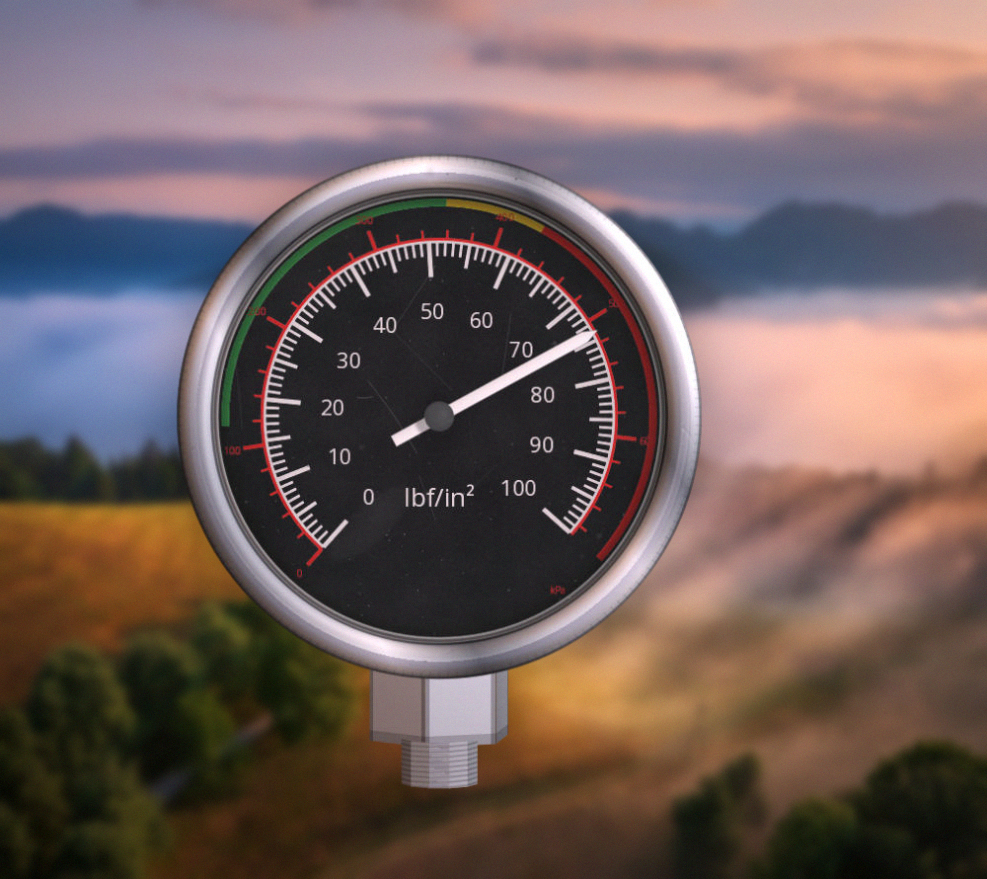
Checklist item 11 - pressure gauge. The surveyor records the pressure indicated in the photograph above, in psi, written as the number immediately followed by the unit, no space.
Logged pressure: 74psi
